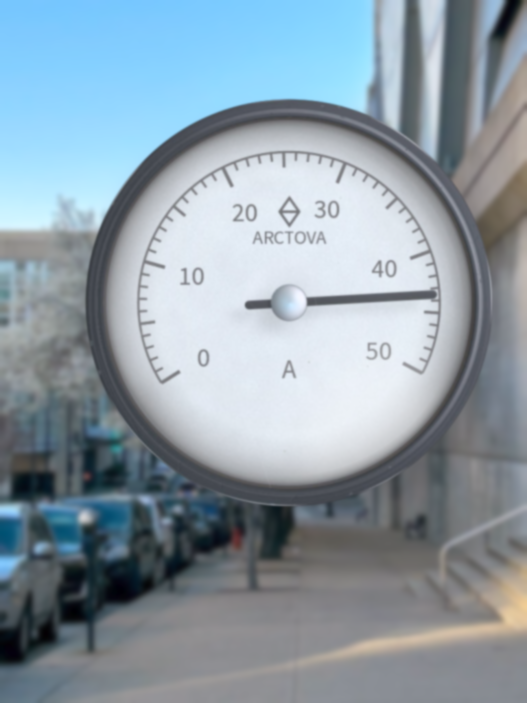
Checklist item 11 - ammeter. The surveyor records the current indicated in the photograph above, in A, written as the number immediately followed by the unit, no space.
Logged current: 43.5A
